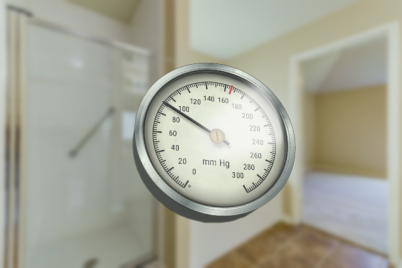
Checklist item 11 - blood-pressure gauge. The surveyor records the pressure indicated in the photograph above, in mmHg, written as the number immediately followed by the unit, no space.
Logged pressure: 90mmHg
